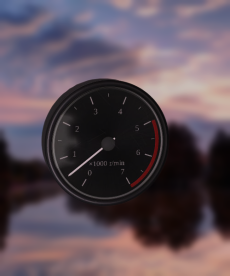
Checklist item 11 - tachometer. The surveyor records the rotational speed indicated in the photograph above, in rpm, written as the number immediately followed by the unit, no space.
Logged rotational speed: 500rpm
